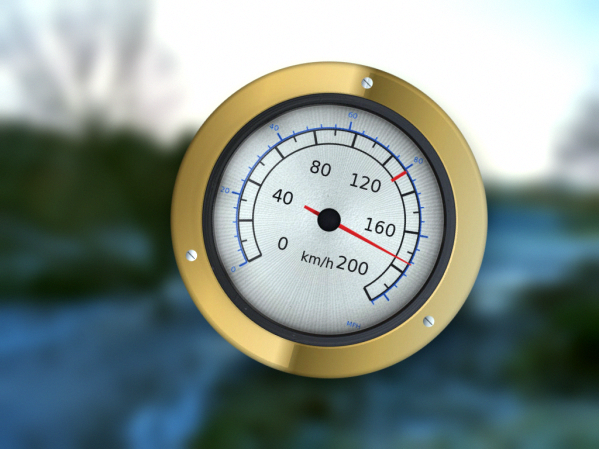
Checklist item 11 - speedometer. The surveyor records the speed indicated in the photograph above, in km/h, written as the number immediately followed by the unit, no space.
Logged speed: 175km/h
